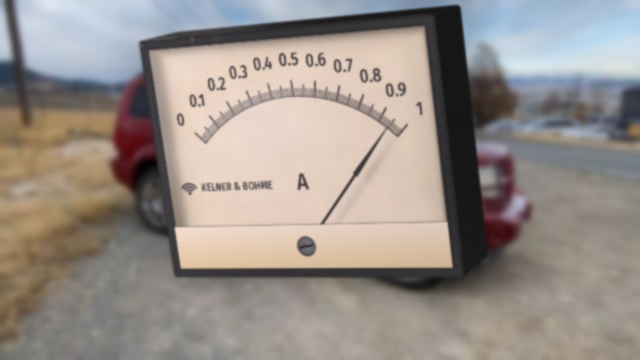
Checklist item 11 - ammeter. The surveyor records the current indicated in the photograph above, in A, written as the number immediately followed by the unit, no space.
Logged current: 0.95A
